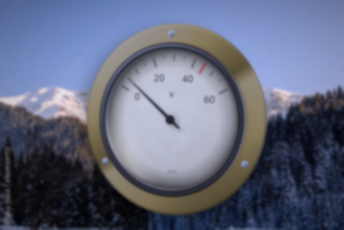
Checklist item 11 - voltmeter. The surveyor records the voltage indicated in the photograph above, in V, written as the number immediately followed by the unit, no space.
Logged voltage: 5V
